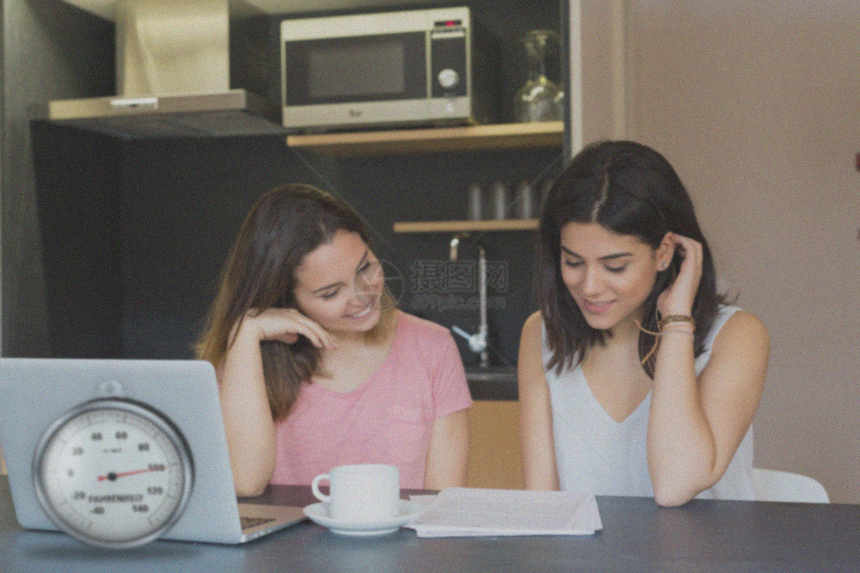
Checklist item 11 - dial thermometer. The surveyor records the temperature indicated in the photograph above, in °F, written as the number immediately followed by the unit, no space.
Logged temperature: 100°F
